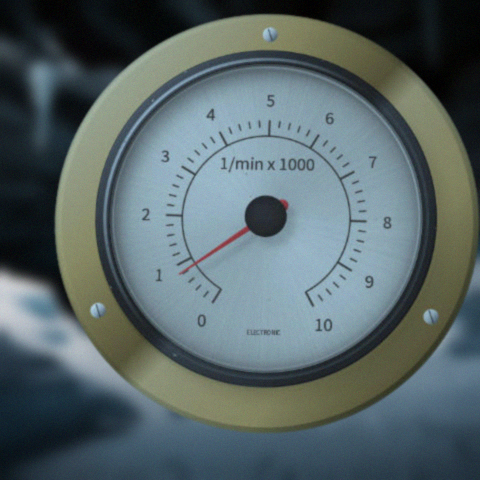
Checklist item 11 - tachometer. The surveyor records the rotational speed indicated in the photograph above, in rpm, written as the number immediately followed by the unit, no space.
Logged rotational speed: 800rpm
